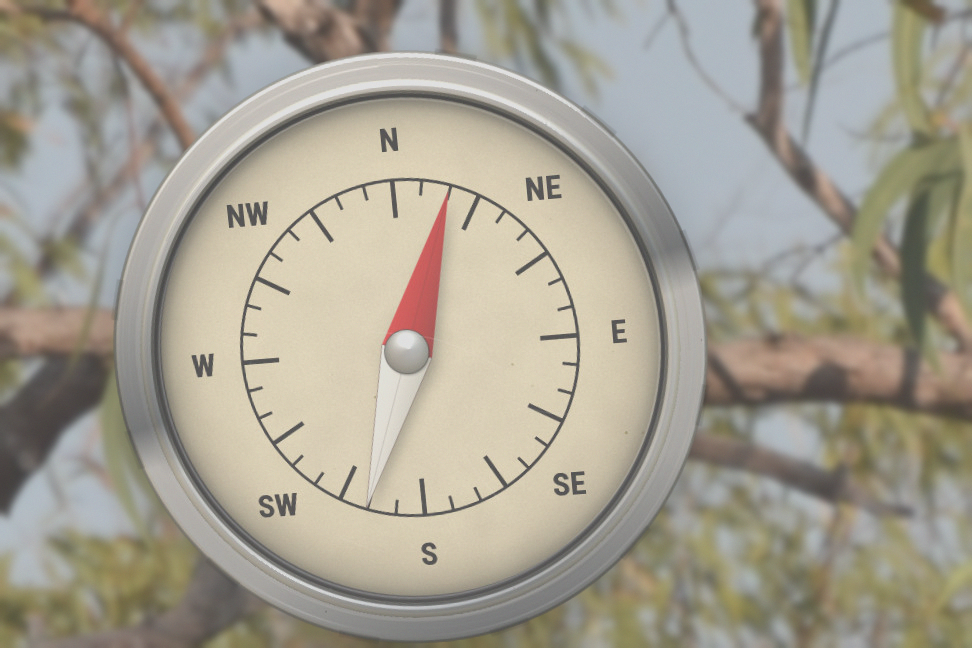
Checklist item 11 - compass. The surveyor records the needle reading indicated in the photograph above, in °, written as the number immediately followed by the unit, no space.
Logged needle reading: 20°
